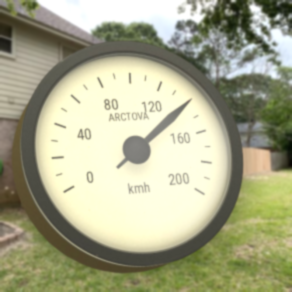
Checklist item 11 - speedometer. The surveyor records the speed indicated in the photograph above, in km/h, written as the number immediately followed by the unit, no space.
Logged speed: 140km/h
